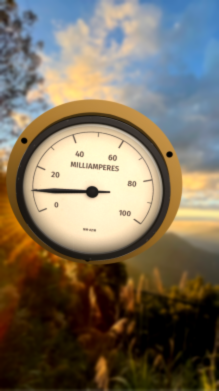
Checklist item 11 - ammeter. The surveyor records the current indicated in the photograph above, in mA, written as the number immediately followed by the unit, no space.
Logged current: 10mA
